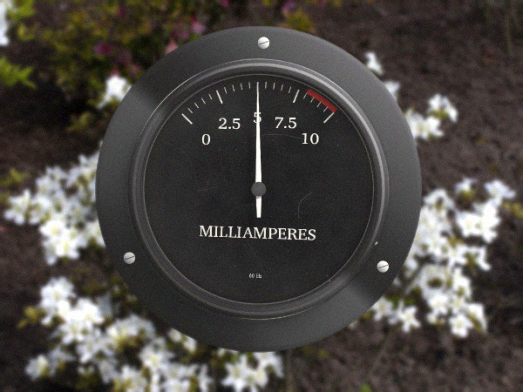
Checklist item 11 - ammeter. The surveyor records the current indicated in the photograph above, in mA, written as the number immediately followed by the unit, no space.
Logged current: 5mA
